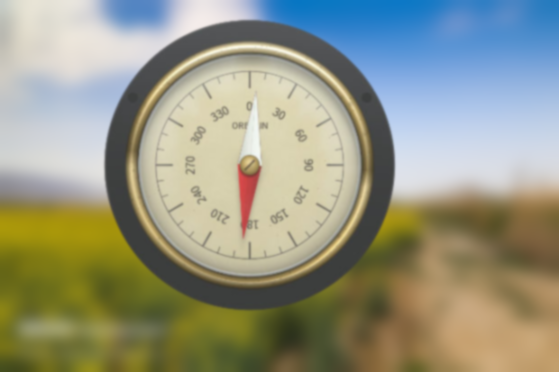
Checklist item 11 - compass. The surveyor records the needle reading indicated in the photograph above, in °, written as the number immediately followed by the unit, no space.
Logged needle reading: 185°
